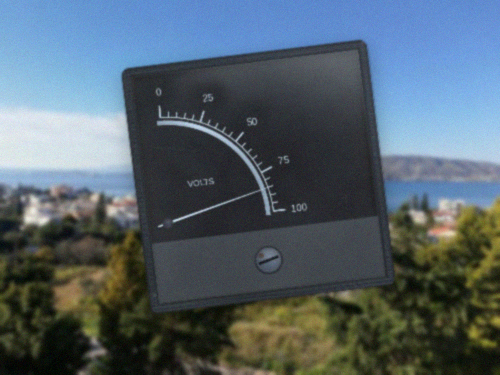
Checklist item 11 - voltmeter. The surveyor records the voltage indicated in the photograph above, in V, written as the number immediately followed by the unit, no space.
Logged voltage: 85V
